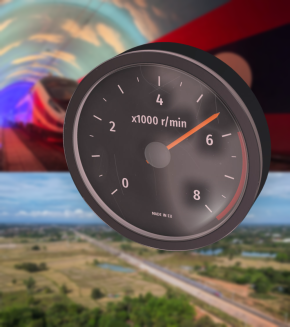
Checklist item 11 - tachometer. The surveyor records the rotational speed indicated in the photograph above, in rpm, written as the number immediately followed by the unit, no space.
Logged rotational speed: 5500rpm
